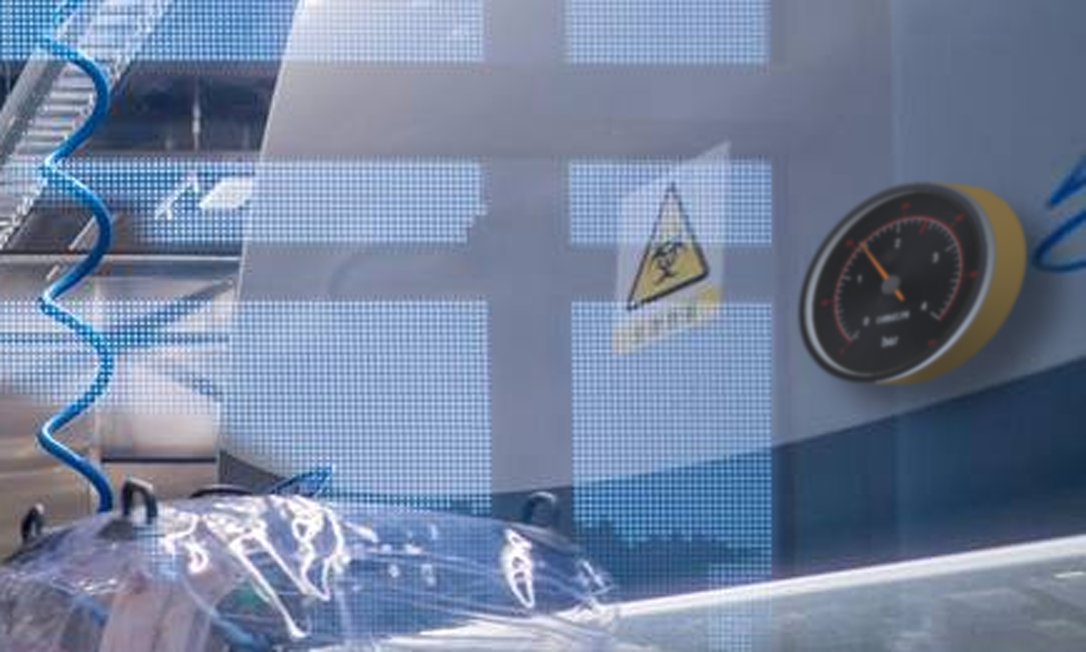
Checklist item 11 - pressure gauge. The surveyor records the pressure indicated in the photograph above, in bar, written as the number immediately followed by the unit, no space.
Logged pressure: 1.5bar
